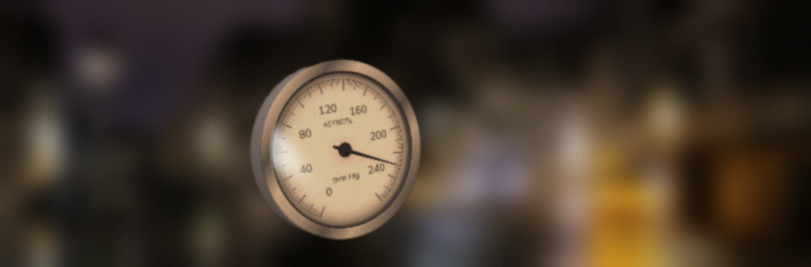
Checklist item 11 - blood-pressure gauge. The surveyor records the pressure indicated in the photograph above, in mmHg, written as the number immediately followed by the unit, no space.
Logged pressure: 230mmHg
